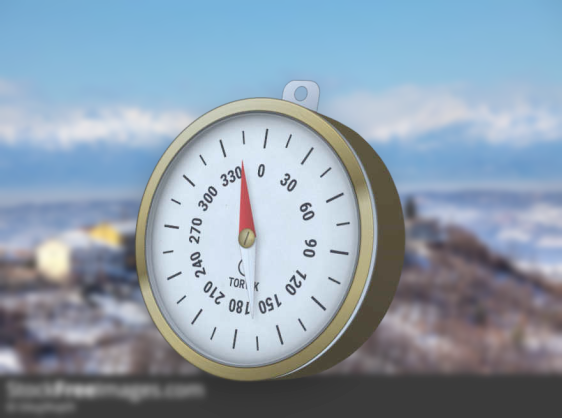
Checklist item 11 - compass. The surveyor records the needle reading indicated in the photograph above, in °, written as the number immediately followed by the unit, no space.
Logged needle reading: 345°
